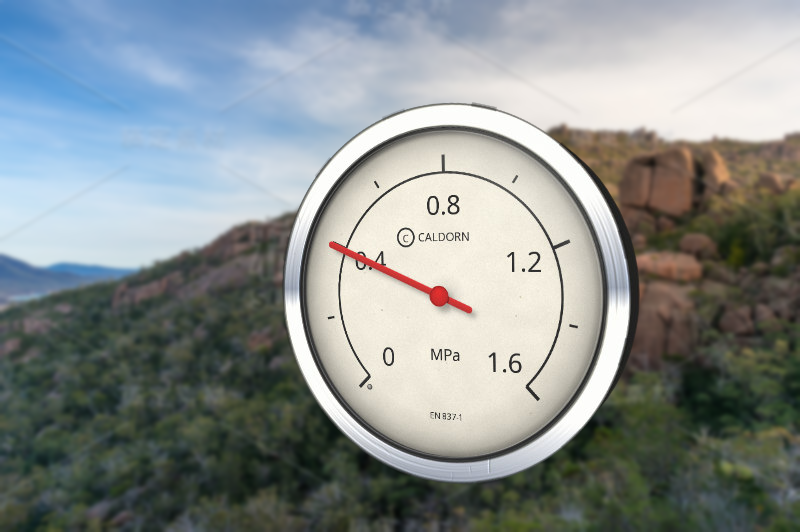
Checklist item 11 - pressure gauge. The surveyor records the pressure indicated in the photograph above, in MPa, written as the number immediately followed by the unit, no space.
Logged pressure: 0.4MPa
